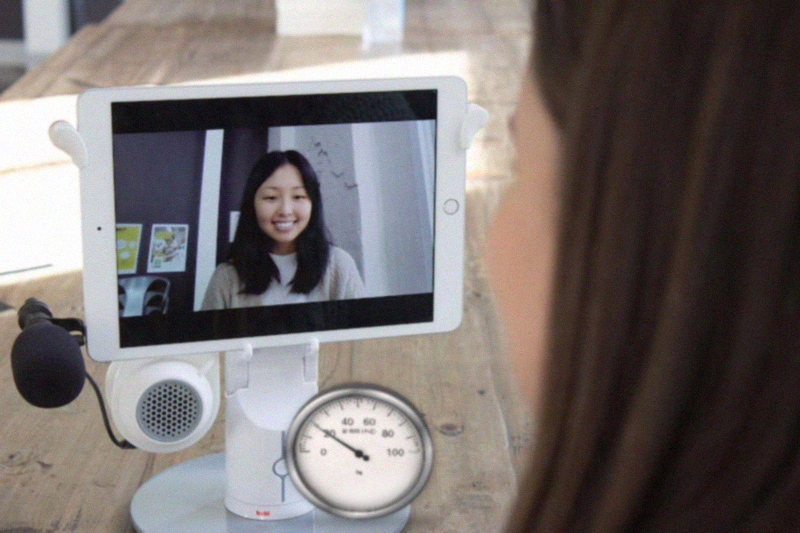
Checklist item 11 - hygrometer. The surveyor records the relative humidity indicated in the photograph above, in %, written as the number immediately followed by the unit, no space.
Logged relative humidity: 20%
